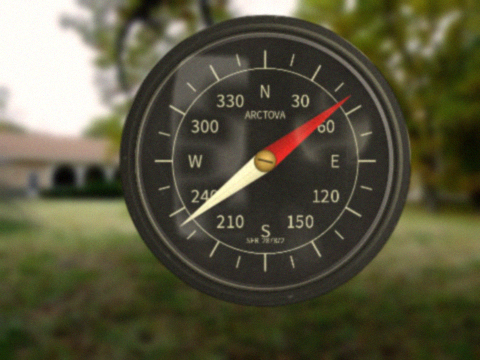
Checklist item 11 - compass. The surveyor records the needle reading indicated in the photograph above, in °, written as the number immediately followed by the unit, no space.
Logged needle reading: 52.5°
